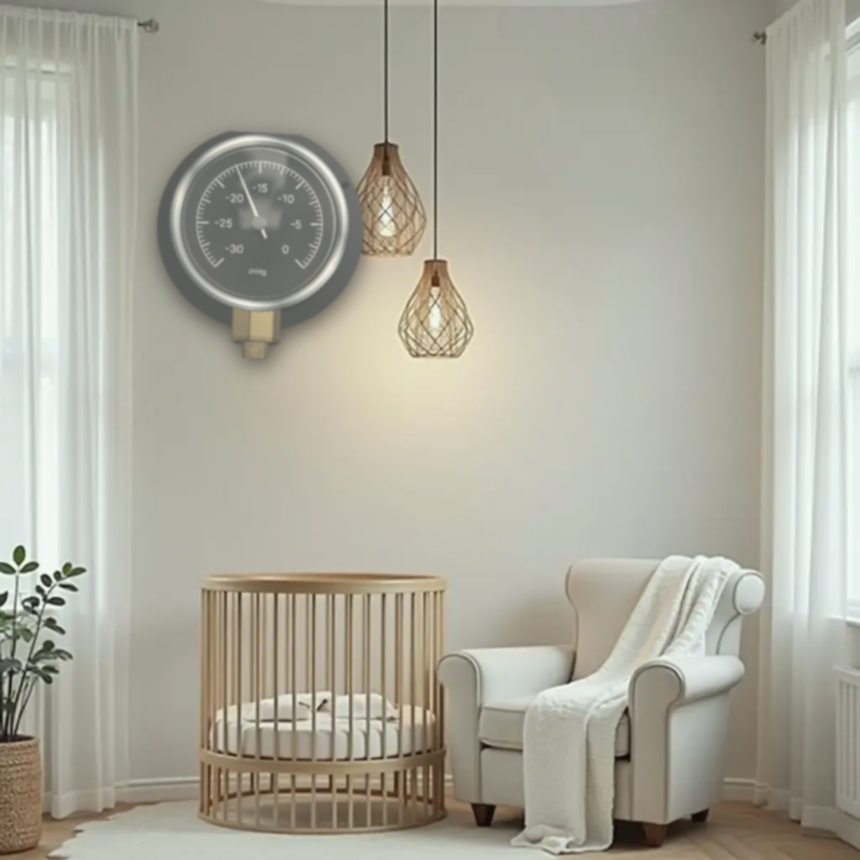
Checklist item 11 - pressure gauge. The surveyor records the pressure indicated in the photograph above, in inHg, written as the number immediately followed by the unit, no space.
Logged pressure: -17.5inHg
